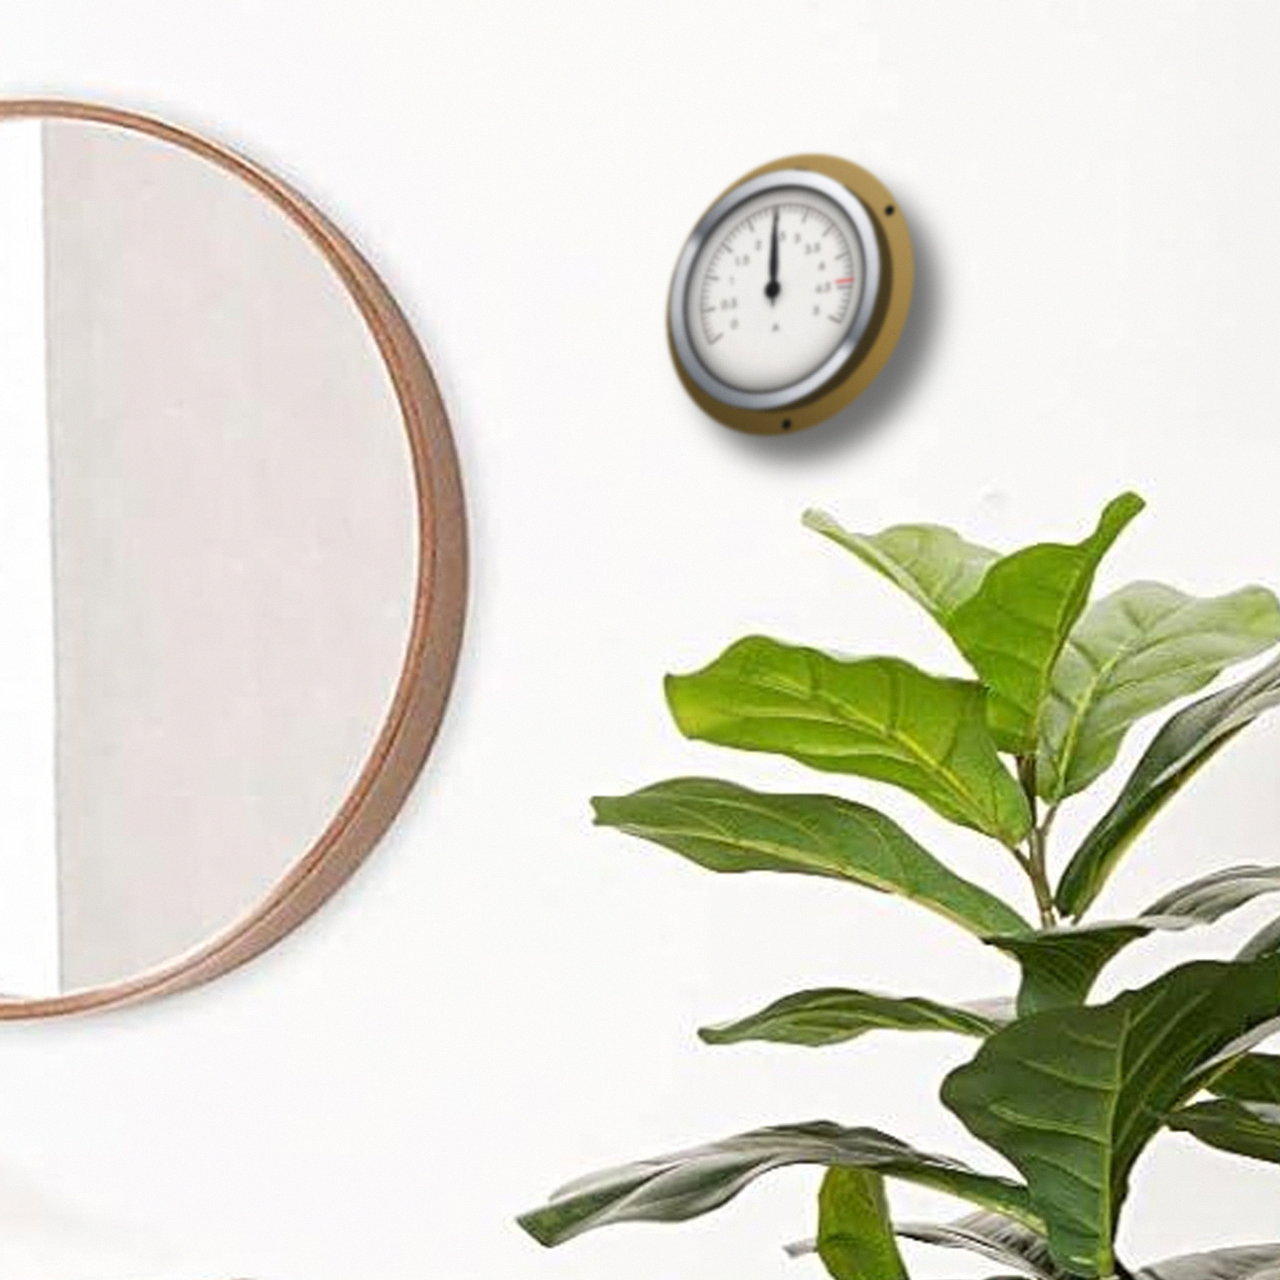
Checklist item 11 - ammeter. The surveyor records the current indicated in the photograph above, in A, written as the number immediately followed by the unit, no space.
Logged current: 2.5A
